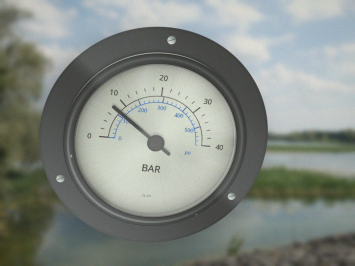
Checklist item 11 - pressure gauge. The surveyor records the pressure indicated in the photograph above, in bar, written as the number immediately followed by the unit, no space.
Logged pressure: 8bar
